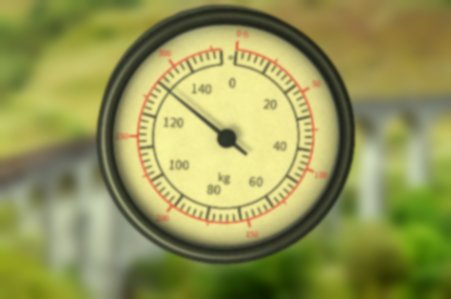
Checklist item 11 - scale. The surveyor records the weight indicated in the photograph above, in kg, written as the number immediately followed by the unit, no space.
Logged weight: 130kg
